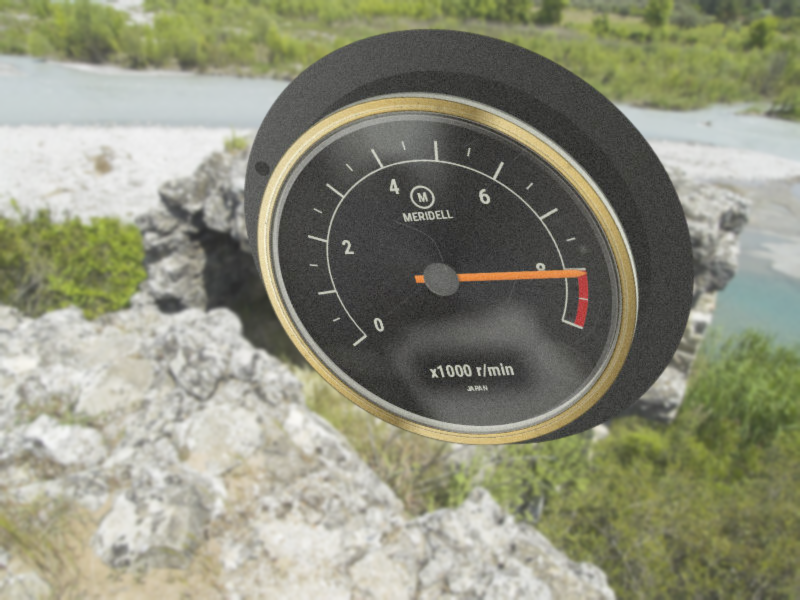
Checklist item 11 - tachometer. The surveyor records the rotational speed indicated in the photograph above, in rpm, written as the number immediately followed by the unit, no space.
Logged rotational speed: 8000rpm
